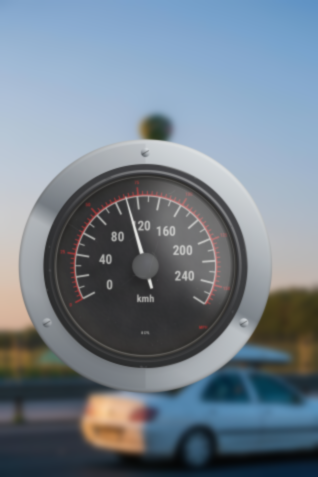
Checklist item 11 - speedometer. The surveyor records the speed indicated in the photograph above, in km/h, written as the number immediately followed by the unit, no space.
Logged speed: 110km/h
